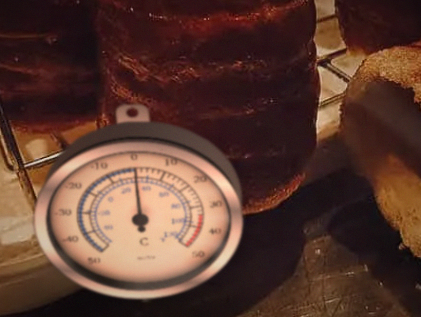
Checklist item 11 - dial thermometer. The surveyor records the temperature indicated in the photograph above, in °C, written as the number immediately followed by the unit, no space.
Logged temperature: 0°C
